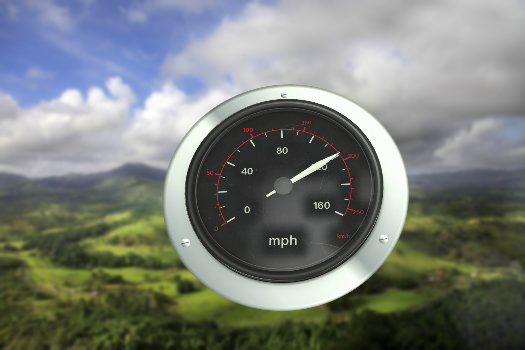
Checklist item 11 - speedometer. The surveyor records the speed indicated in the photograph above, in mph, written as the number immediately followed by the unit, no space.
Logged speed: 120mph
